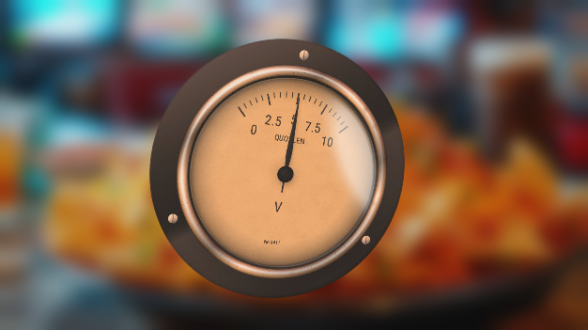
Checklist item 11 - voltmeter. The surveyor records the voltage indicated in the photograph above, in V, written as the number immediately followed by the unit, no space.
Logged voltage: 5V
